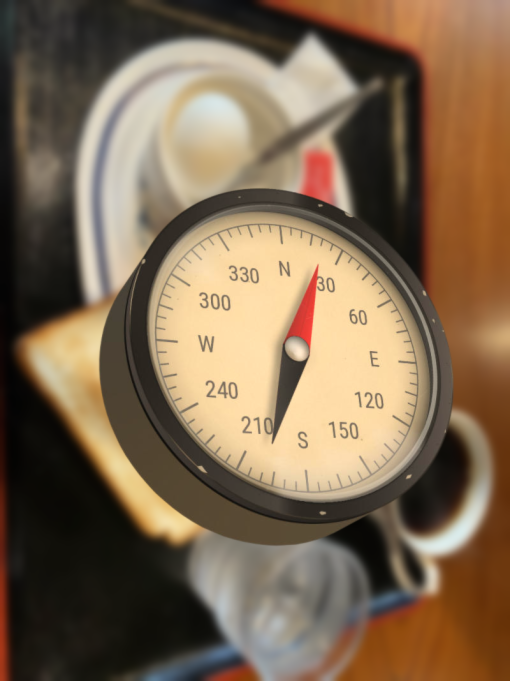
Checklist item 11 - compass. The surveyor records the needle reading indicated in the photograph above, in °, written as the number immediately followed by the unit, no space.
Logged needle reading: 20°
